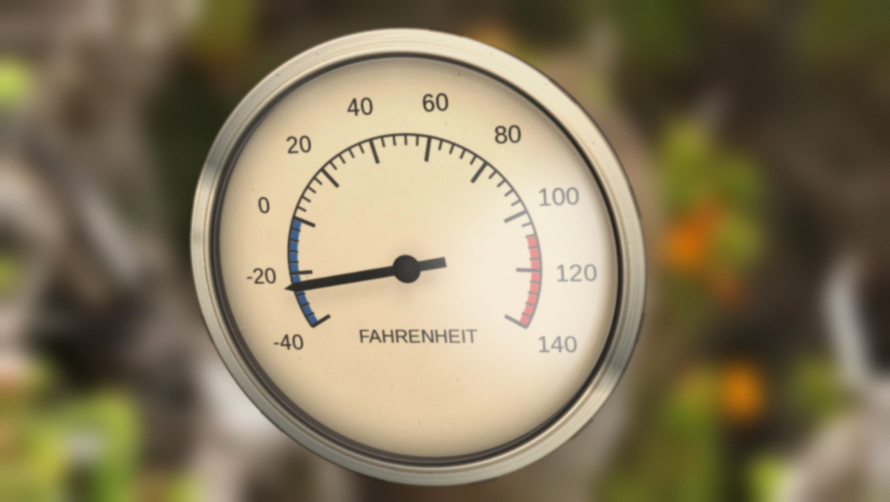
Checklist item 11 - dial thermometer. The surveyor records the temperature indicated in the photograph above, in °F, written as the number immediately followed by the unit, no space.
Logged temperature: -24°F
